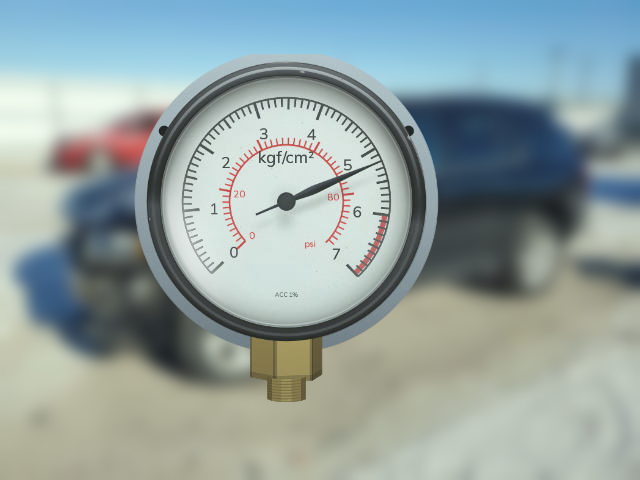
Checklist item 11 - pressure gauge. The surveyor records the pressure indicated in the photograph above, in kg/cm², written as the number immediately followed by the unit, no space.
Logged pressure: 5.2kg/cm²
